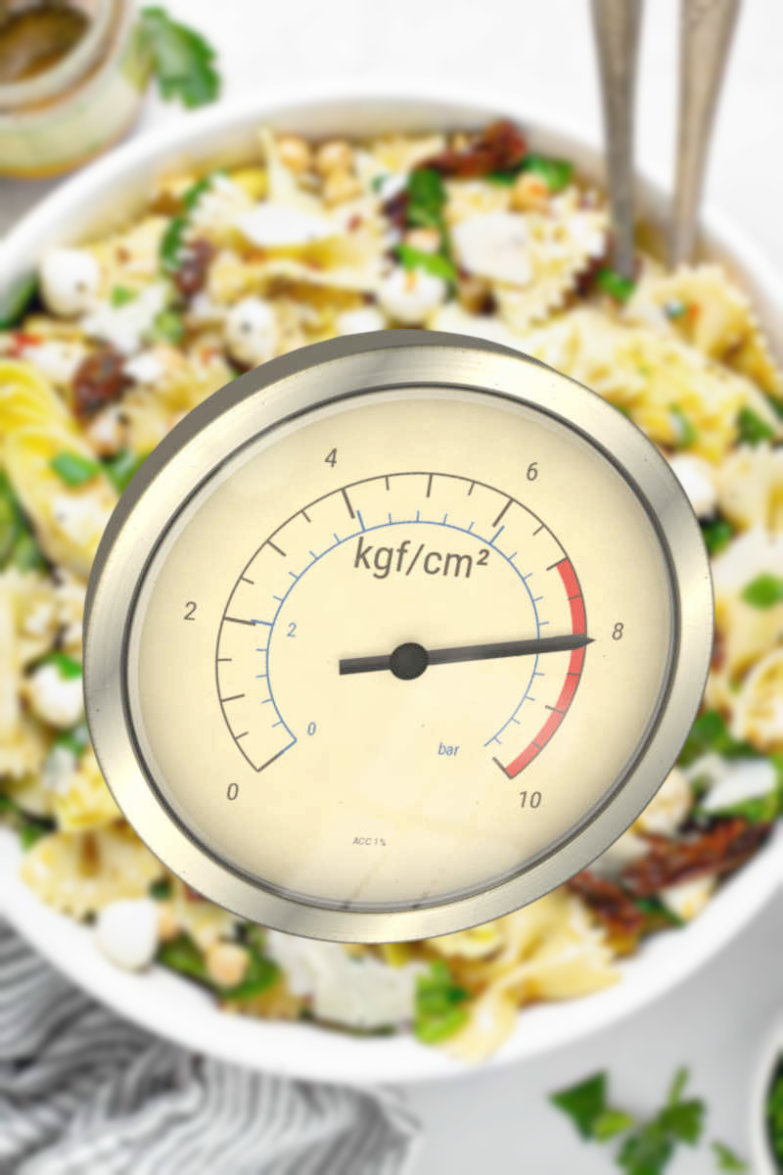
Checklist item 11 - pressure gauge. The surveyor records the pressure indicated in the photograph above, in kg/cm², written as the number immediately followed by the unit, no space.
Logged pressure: 8kg/cm²
